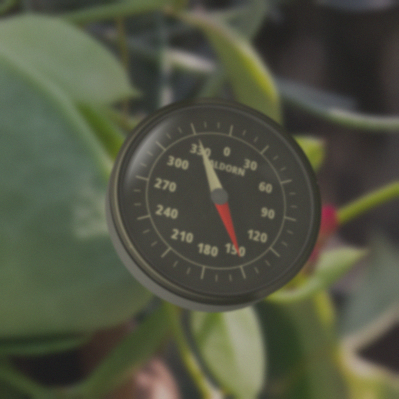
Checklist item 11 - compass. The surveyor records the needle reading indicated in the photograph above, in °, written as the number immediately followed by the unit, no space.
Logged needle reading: 150°
